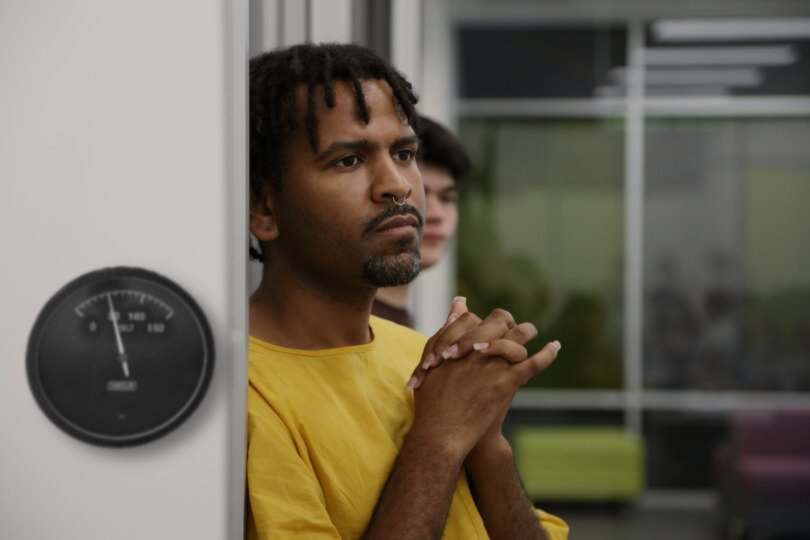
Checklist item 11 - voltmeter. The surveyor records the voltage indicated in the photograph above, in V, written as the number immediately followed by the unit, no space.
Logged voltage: 50V
